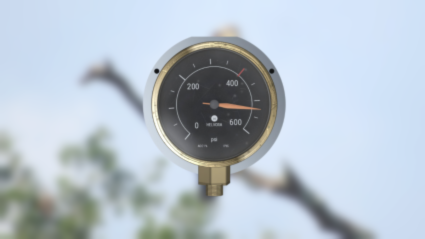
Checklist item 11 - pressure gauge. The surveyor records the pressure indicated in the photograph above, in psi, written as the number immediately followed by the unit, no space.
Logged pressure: 525psi
